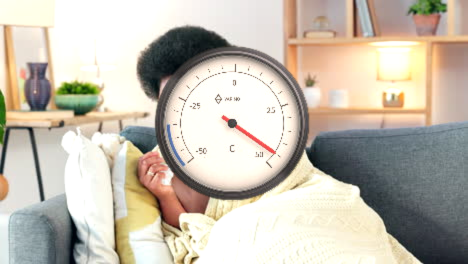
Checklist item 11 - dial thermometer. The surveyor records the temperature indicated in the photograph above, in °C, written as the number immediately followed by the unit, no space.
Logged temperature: 45°C
